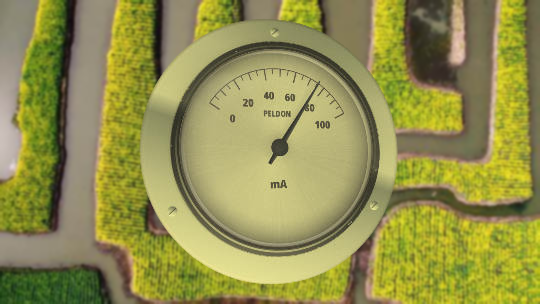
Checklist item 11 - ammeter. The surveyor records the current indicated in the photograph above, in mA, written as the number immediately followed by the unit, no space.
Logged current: 75mA
